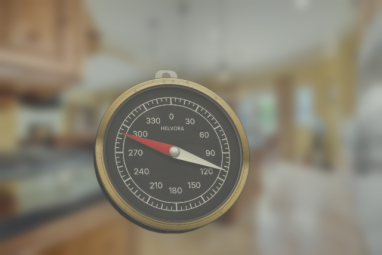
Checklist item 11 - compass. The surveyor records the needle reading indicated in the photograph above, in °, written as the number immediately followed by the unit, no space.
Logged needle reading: 290°
